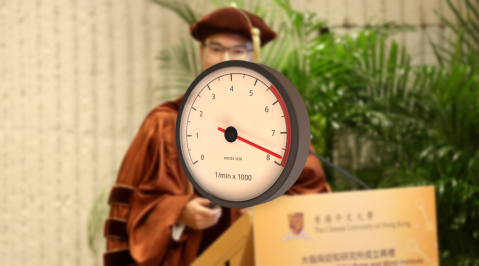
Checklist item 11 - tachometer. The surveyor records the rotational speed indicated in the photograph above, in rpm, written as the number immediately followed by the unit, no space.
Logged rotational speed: 7750rpm
